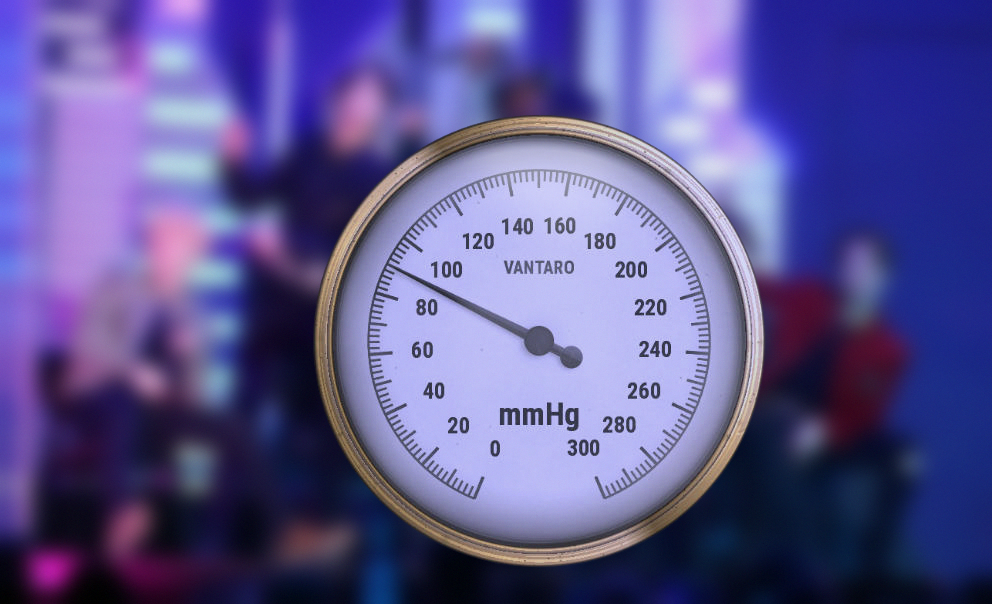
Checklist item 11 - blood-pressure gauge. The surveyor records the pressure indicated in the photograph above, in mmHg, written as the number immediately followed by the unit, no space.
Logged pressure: 90mmHg
